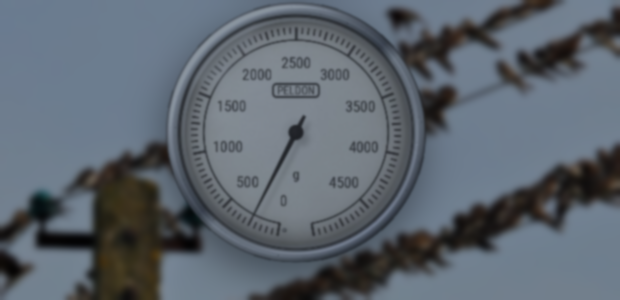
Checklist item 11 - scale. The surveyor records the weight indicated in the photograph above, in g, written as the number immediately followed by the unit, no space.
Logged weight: 250g
